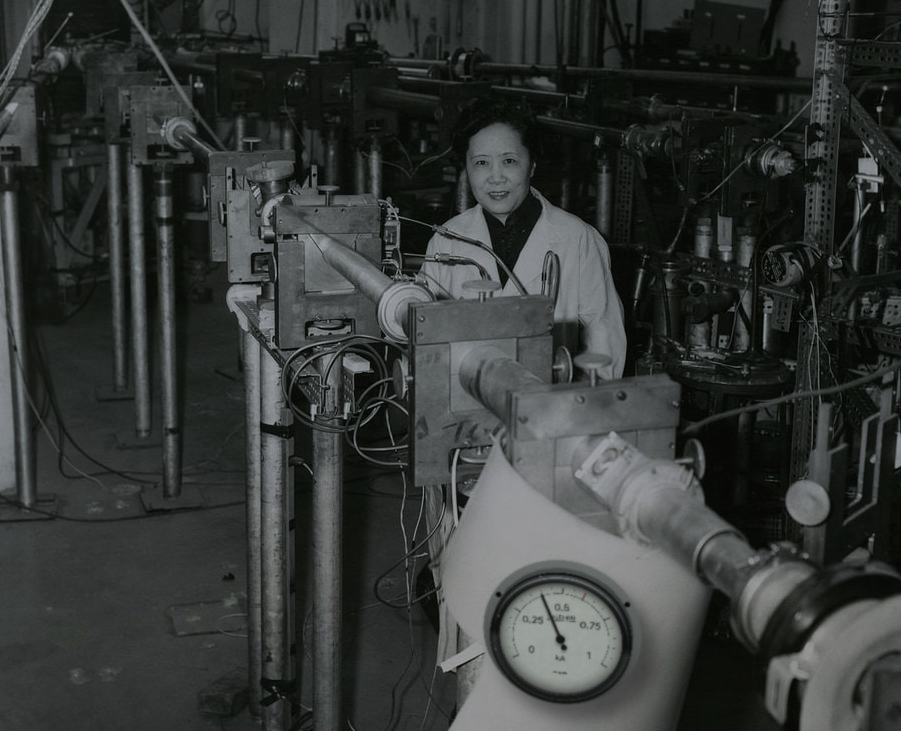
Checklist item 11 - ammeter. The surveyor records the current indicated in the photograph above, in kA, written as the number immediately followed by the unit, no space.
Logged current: 0.4kA
